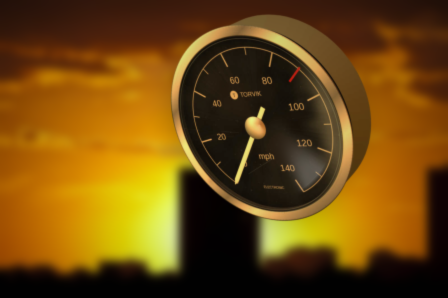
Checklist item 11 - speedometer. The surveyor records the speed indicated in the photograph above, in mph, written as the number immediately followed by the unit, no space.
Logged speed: 0mph
